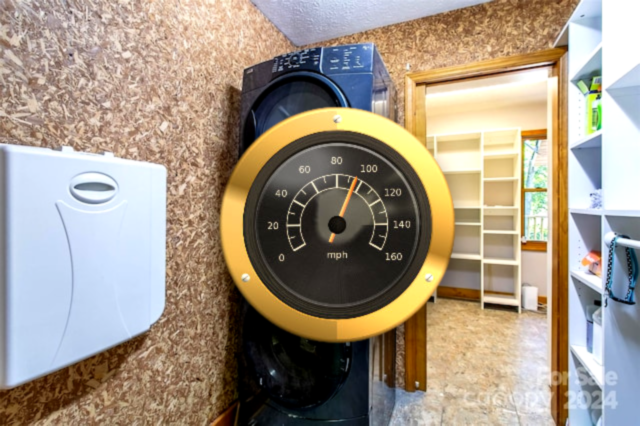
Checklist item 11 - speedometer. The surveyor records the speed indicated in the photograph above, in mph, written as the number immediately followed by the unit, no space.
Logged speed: 95mph
